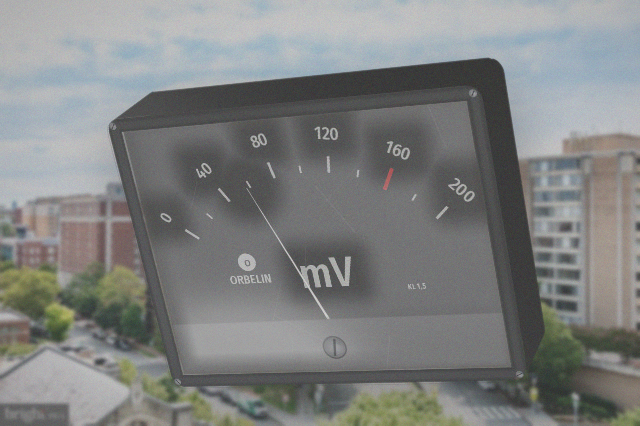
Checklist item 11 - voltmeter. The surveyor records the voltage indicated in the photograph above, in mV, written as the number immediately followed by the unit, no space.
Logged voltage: 60mV
